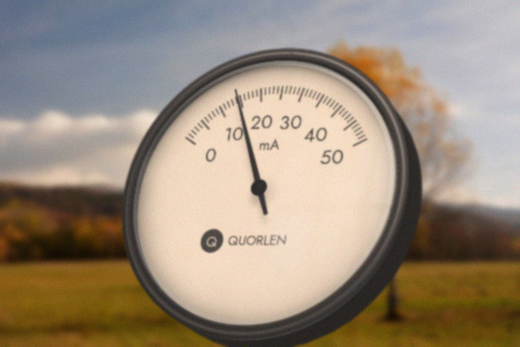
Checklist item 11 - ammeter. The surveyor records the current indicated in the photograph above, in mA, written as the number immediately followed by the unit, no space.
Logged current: 15mA
